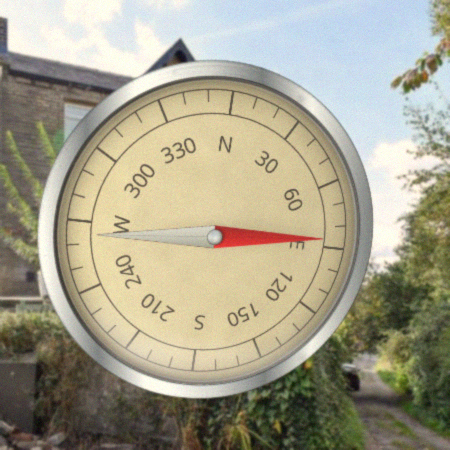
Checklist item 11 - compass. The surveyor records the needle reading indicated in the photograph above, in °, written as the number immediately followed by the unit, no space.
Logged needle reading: 85°
